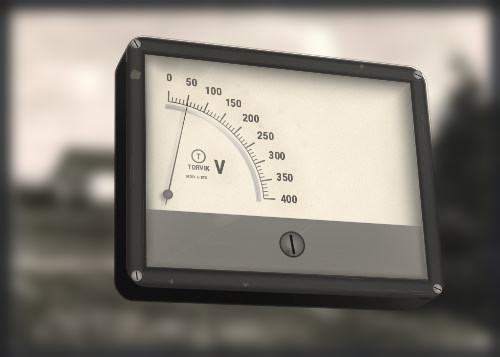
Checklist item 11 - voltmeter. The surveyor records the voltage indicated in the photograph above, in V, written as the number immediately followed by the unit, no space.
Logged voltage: 50V
